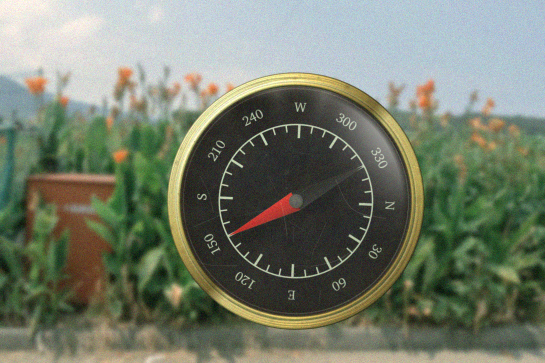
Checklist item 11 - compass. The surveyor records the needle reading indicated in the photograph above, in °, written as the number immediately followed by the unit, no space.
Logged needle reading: 150°
